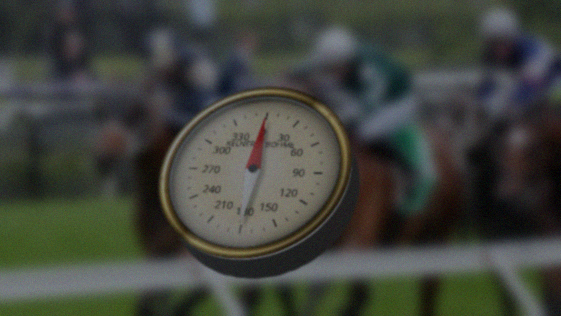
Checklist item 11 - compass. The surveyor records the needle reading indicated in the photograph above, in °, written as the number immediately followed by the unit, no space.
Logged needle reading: 0°
